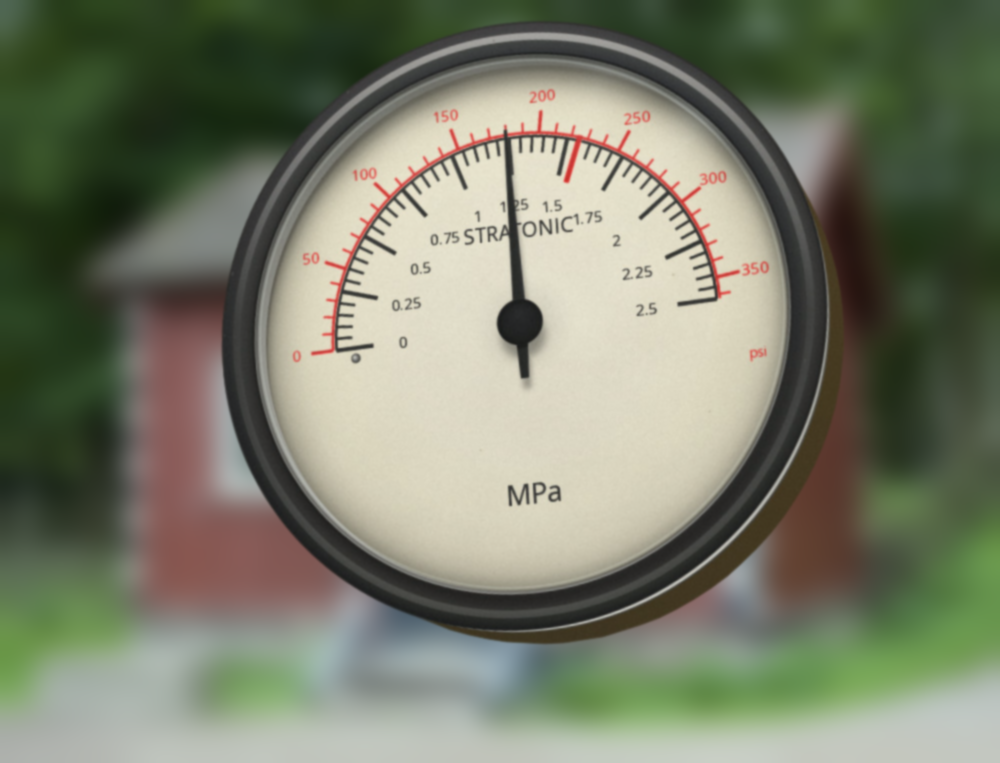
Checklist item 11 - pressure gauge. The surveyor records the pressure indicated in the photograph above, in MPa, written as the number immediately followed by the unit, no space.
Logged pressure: 1.25MPa
